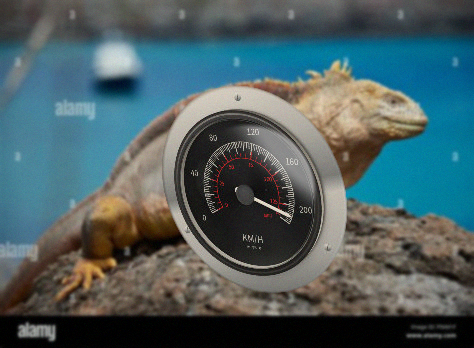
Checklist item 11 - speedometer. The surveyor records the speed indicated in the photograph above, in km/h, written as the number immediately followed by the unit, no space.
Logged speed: 210km/h
